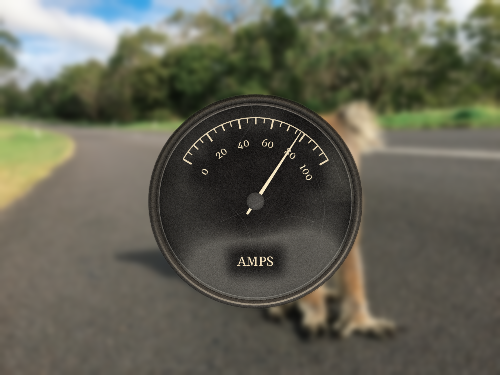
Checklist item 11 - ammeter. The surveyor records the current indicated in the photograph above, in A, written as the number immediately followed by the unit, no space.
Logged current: 77.5A
